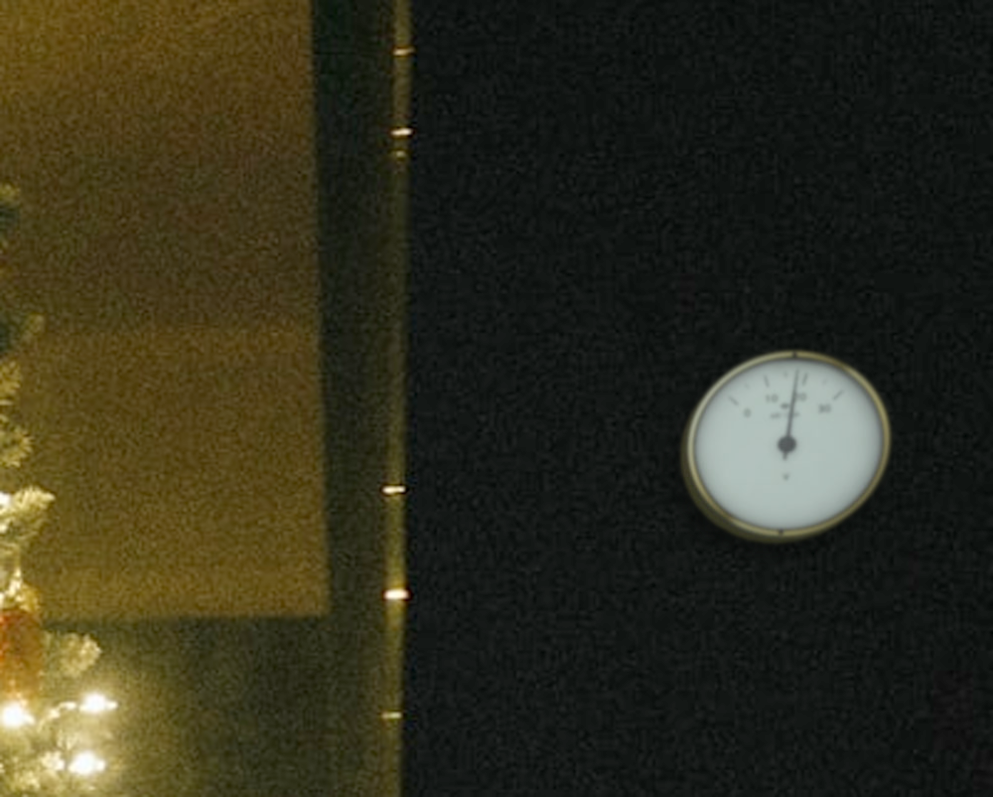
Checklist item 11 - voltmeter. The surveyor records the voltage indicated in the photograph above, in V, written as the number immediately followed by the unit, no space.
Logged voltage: 17.5V
